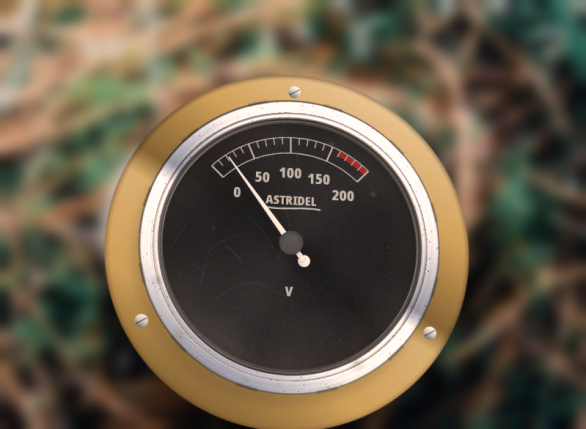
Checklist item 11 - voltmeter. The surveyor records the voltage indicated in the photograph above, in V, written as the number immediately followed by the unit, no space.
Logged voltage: 20V
